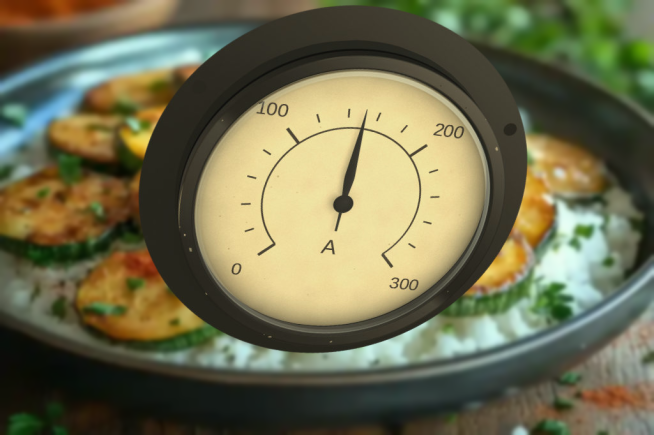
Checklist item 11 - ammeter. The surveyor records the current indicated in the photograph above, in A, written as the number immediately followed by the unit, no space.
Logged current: 150A
